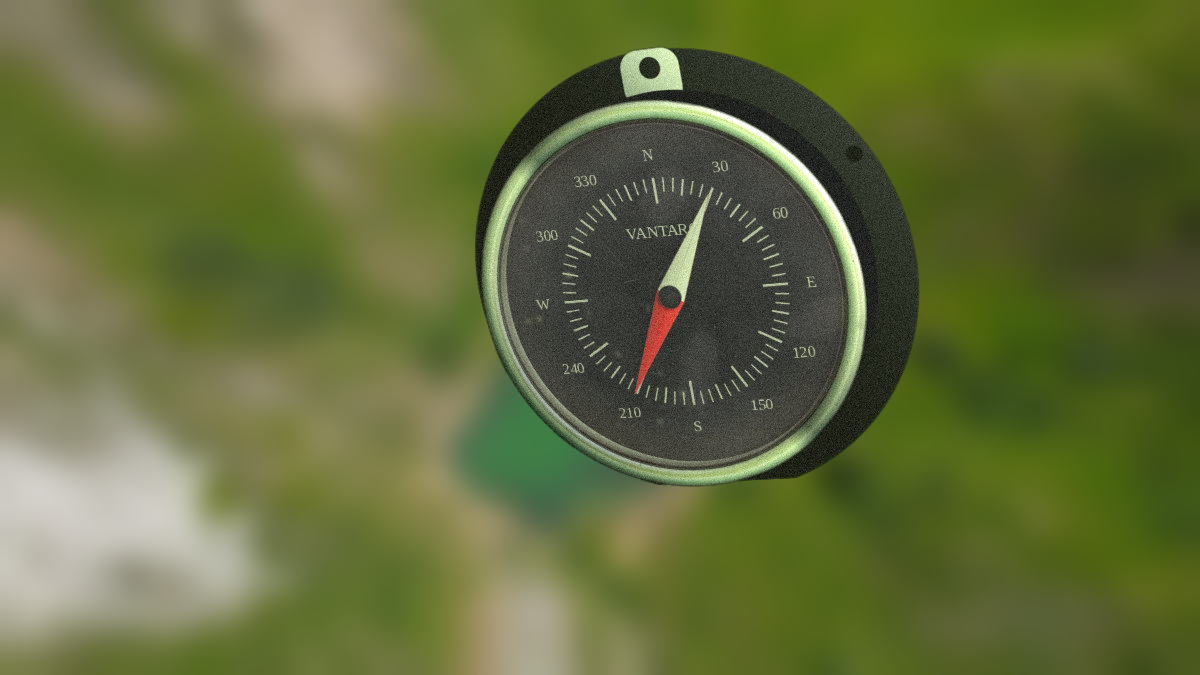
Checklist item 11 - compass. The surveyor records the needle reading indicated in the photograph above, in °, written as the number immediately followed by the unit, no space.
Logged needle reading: 210°
